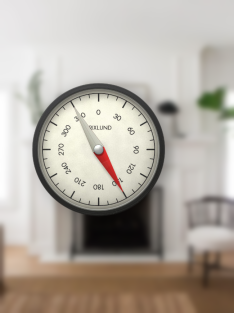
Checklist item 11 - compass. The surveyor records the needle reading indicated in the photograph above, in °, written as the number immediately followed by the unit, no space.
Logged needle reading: 150°
